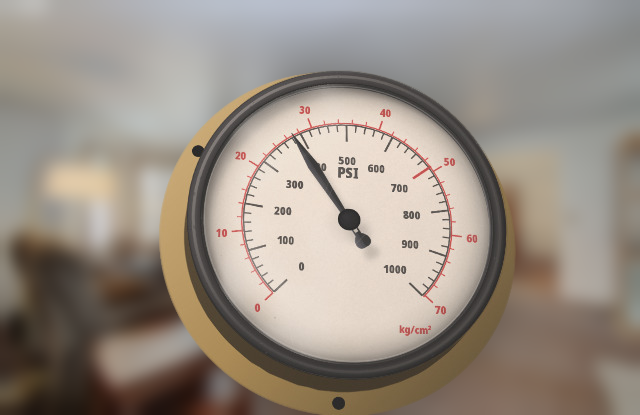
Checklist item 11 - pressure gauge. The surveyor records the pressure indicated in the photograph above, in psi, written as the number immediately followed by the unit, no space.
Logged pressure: 380psi
